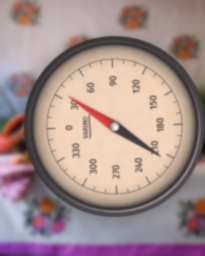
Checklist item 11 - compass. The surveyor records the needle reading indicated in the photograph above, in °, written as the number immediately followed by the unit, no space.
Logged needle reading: 35°
